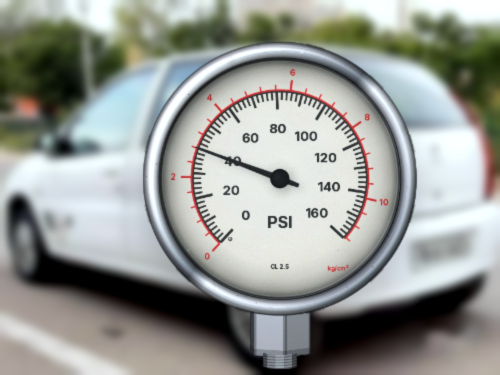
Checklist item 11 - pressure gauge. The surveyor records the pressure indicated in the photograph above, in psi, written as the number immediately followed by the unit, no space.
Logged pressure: 40psi
